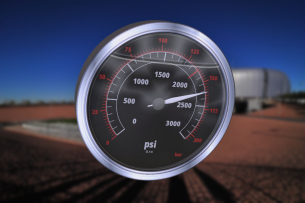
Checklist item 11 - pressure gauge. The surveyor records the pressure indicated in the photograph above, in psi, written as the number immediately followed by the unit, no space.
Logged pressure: 2300psi
